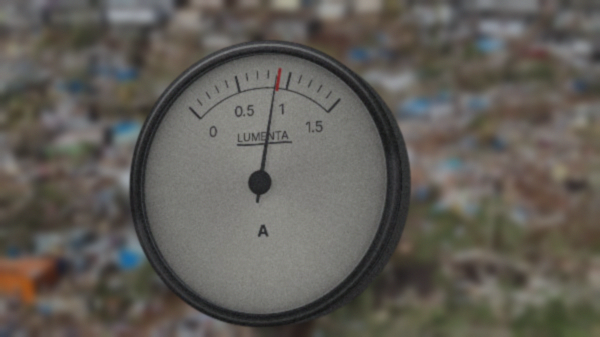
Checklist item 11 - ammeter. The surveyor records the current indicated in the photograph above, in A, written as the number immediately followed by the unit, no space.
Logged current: 0.9A
